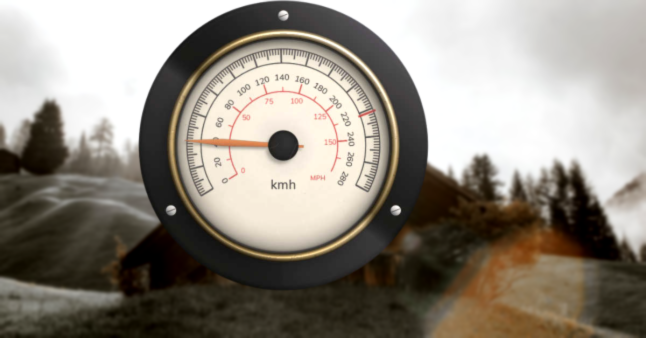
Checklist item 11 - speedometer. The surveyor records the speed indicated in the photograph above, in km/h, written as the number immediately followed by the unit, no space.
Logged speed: 40km/h
